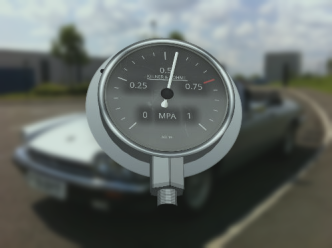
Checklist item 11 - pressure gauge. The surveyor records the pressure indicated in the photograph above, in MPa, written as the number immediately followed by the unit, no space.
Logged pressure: 0.55MPa
